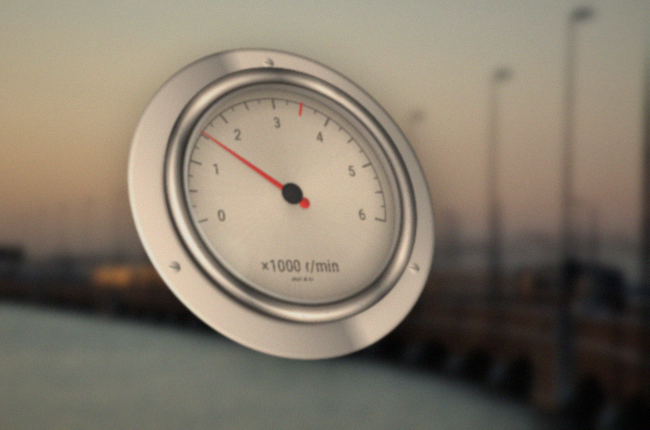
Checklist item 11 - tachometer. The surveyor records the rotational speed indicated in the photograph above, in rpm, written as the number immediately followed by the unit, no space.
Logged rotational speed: 1500rpm
